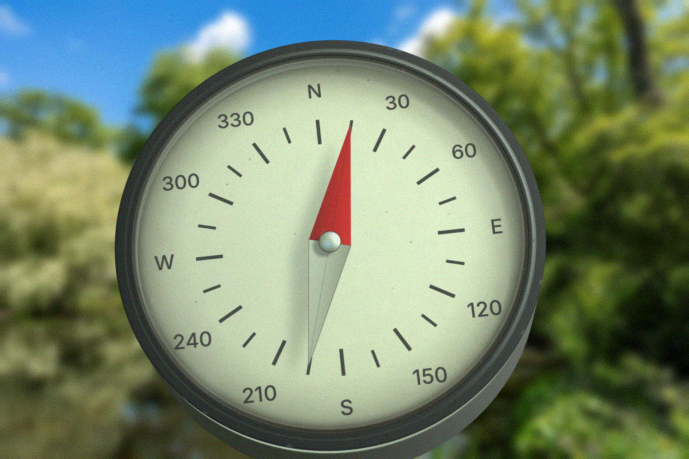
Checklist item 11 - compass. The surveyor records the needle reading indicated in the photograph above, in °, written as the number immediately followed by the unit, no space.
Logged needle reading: 15°
